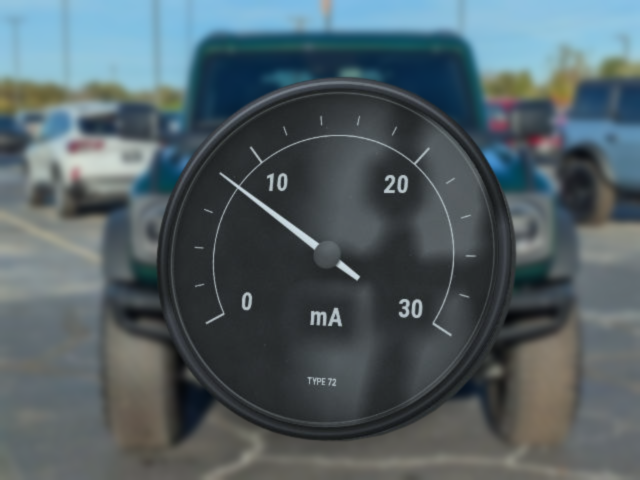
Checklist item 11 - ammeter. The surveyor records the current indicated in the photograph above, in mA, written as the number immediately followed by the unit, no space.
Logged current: 8mA
